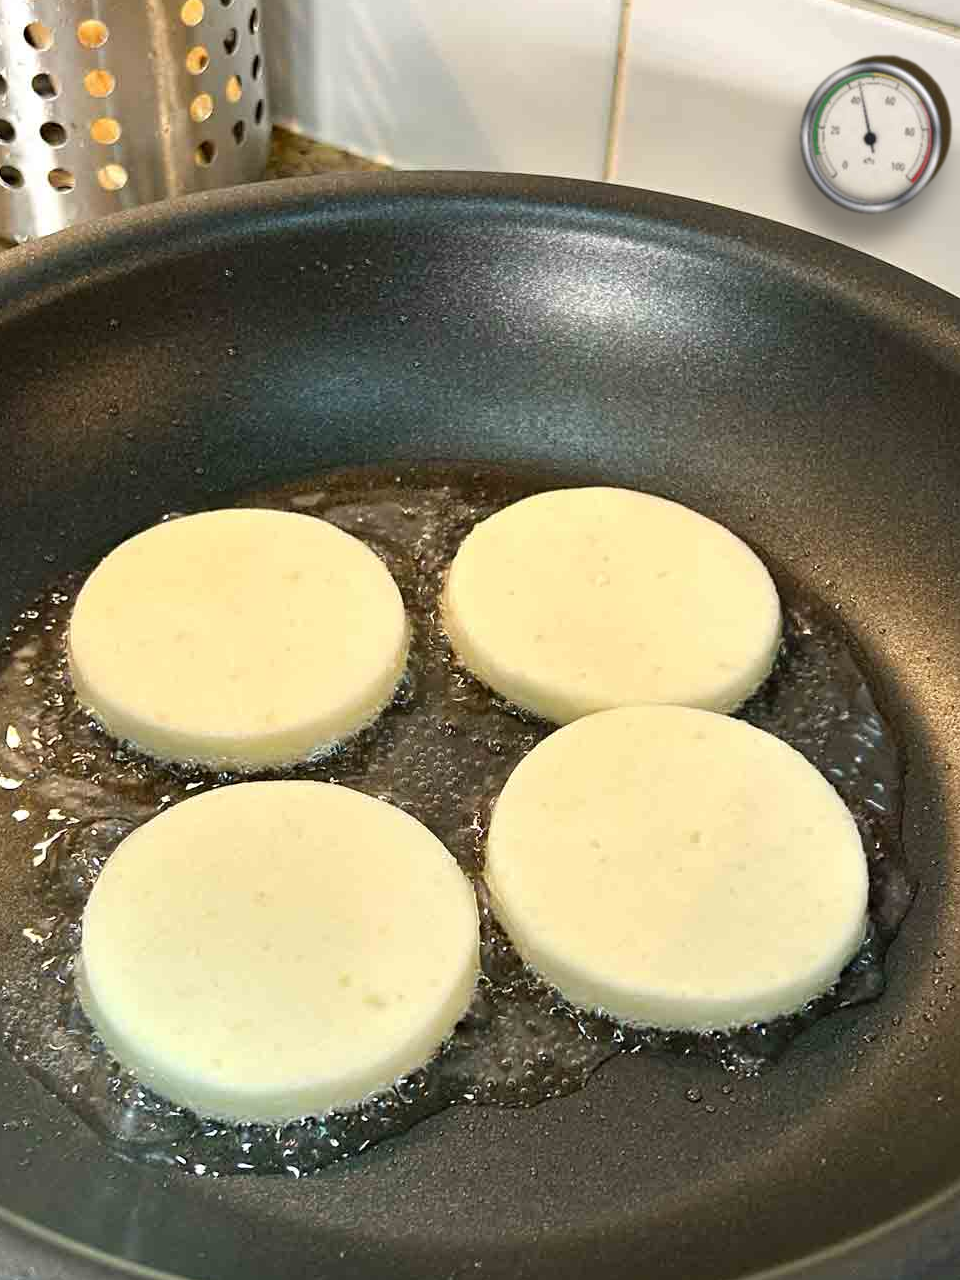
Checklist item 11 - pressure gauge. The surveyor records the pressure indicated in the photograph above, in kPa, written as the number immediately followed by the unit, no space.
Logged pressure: 45kPa
